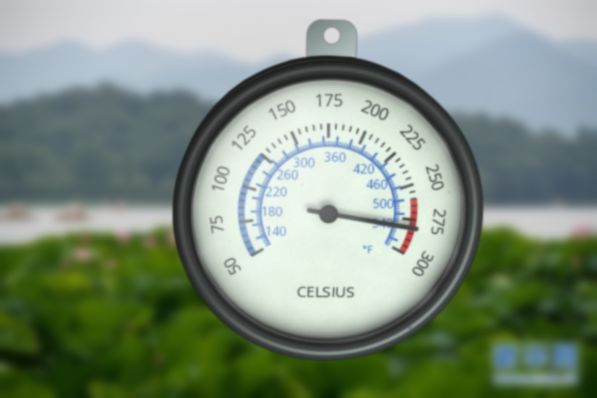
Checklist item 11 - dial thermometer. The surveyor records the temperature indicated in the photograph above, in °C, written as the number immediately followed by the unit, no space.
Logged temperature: 280°C
